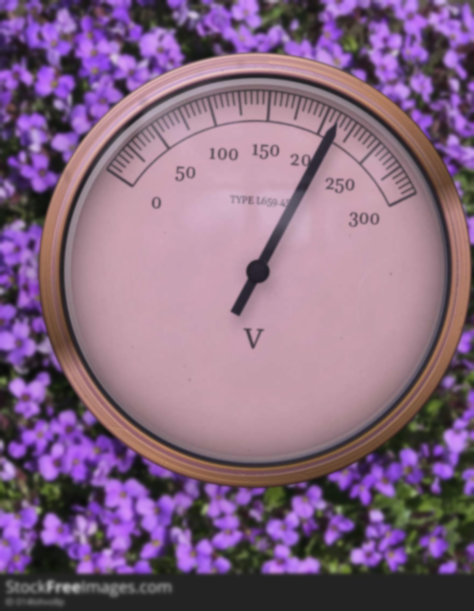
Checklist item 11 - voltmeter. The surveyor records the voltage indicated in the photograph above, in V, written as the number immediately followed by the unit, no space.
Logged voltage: 210V
